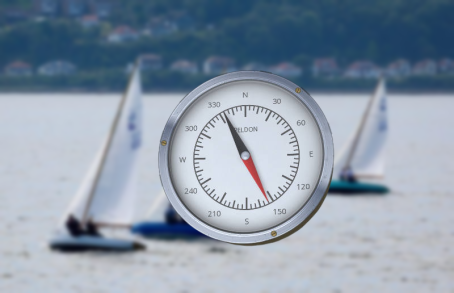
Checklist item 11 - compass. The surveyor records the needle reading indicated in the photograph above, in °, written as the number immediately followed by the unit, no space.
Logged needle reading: 155°
